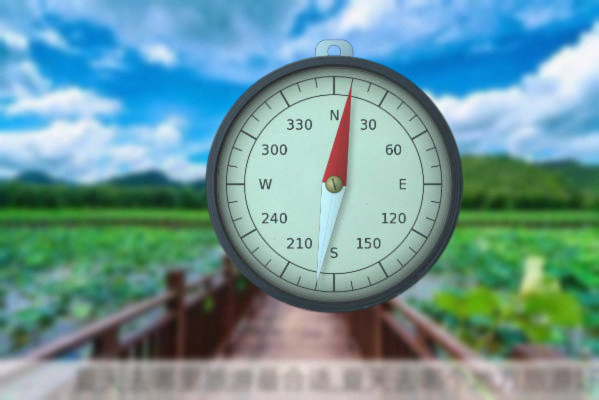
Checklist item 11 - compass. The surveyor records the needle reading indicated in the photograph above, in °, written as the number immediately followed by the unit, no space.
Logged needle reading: 10°
